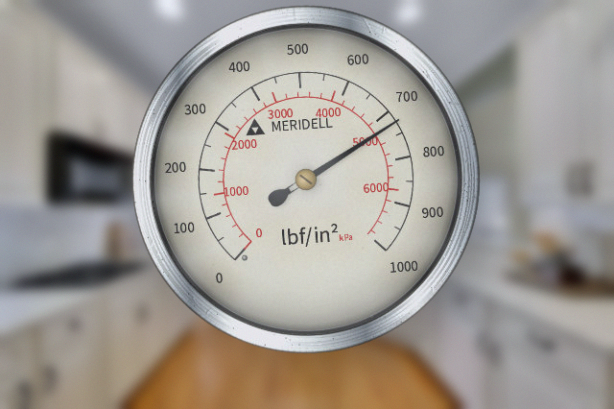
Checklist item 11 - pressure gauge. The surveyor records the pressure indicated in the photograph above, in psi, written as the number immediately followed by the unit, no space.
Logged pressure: 725psi
